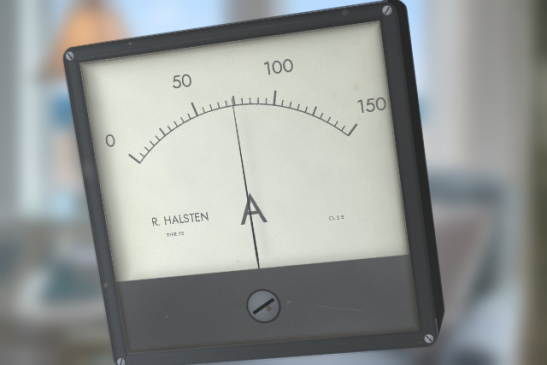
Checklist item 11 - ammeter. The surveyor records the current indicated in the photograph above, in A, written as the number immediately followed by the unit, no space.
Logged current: 75A
